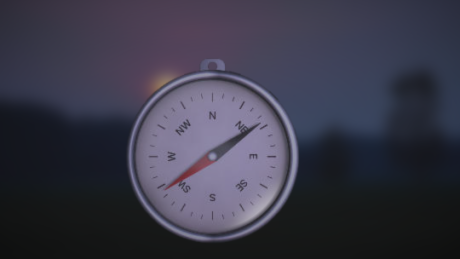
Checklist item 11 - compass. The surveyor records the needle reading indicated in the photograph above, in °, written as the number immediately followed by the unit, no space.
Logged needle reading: 235°
